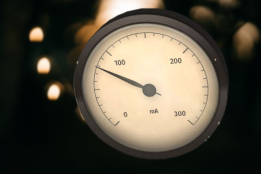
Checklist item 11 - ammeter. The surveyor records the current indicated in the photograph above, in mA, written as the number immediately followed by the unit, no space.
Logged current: 80mA
